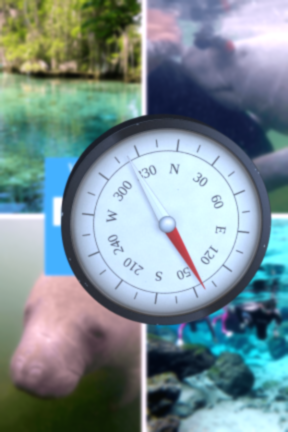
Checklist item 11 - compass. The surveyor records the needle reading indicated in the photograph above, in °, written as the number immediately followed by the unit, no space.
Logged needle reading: 142.5°
